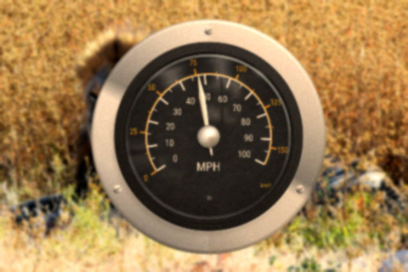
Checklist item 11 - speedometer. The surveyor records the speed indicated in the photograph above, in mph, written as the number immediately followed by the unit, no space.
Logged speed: 47.5mph
